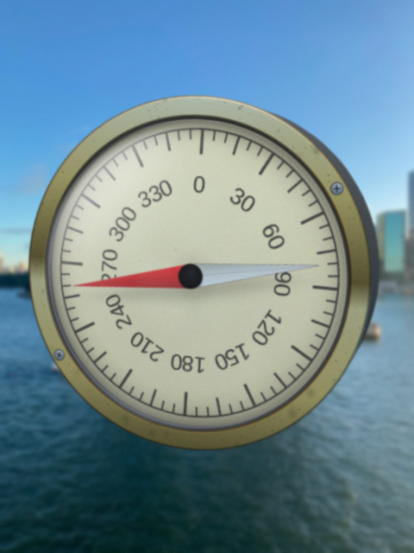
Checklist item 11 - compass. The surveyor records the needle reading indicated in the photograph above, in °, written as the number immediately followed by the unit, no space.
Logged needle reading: 260°
